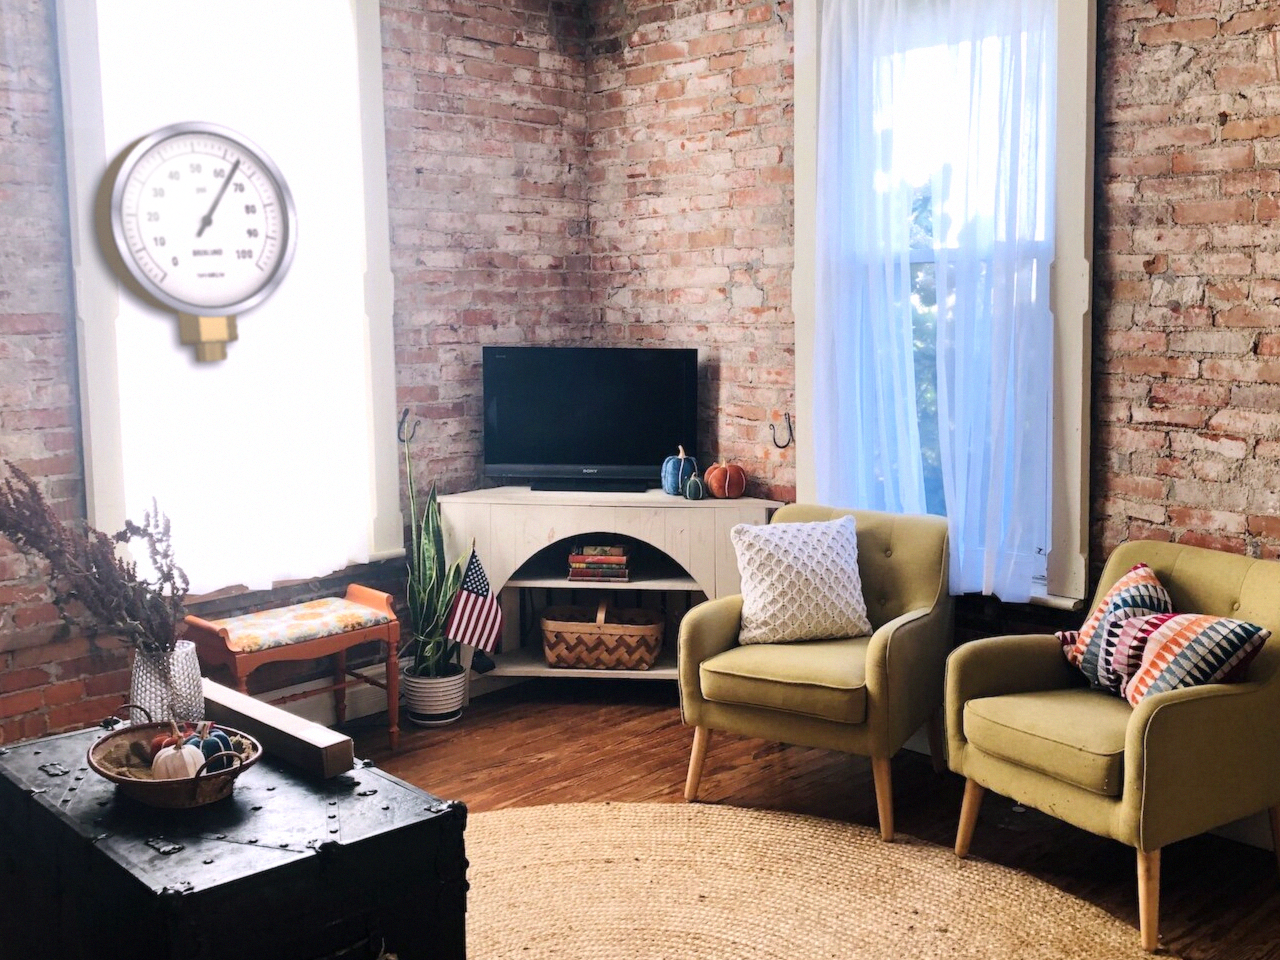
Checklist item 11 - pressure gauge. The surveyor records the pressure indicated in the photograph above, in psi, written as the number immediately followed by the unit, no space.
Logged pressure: 64psi
